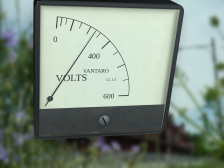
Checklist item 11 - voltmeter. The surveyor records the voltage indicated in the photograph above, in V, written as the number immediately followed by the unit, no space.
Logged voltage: 325V
